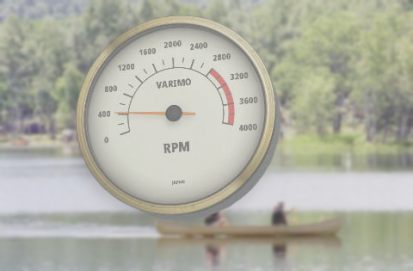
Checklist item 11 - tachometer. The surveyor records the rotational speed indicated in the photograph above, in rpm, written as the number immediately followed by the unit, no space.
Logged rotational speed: 400rpm
